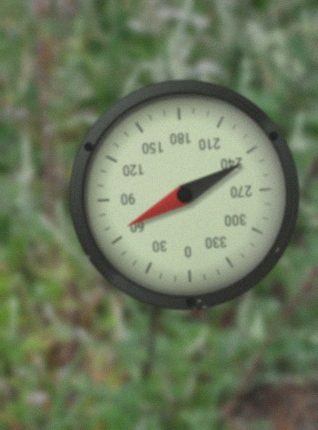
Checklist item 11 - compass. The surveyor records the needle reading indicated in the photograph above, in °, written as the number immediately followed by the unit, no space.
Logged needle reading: 65°
